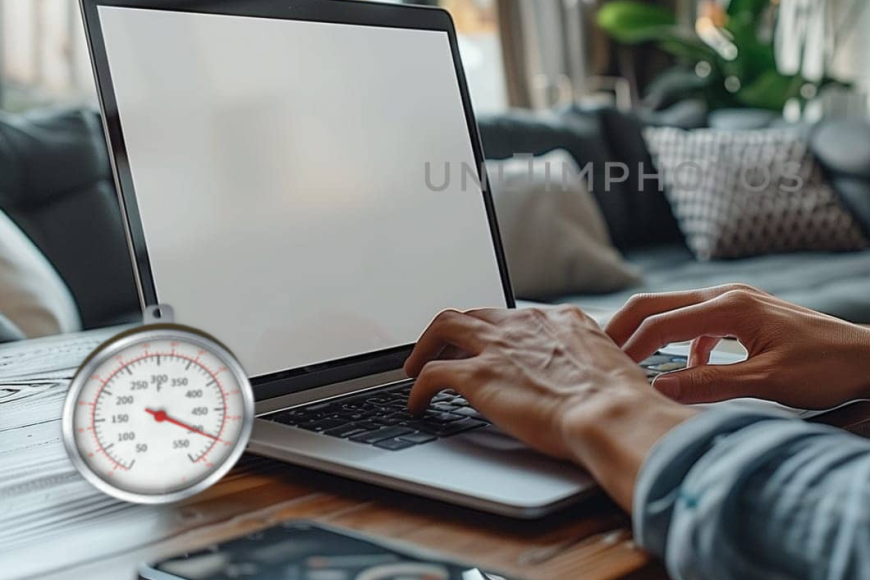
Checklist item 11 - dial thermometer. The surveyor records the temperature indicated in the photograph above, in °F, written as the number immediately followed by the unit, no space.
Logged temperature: 500°F
